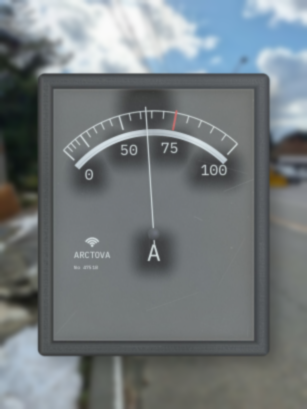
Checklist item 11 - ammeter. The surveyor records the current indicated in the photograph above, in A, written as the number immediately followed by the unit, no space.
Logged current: 62.5A
